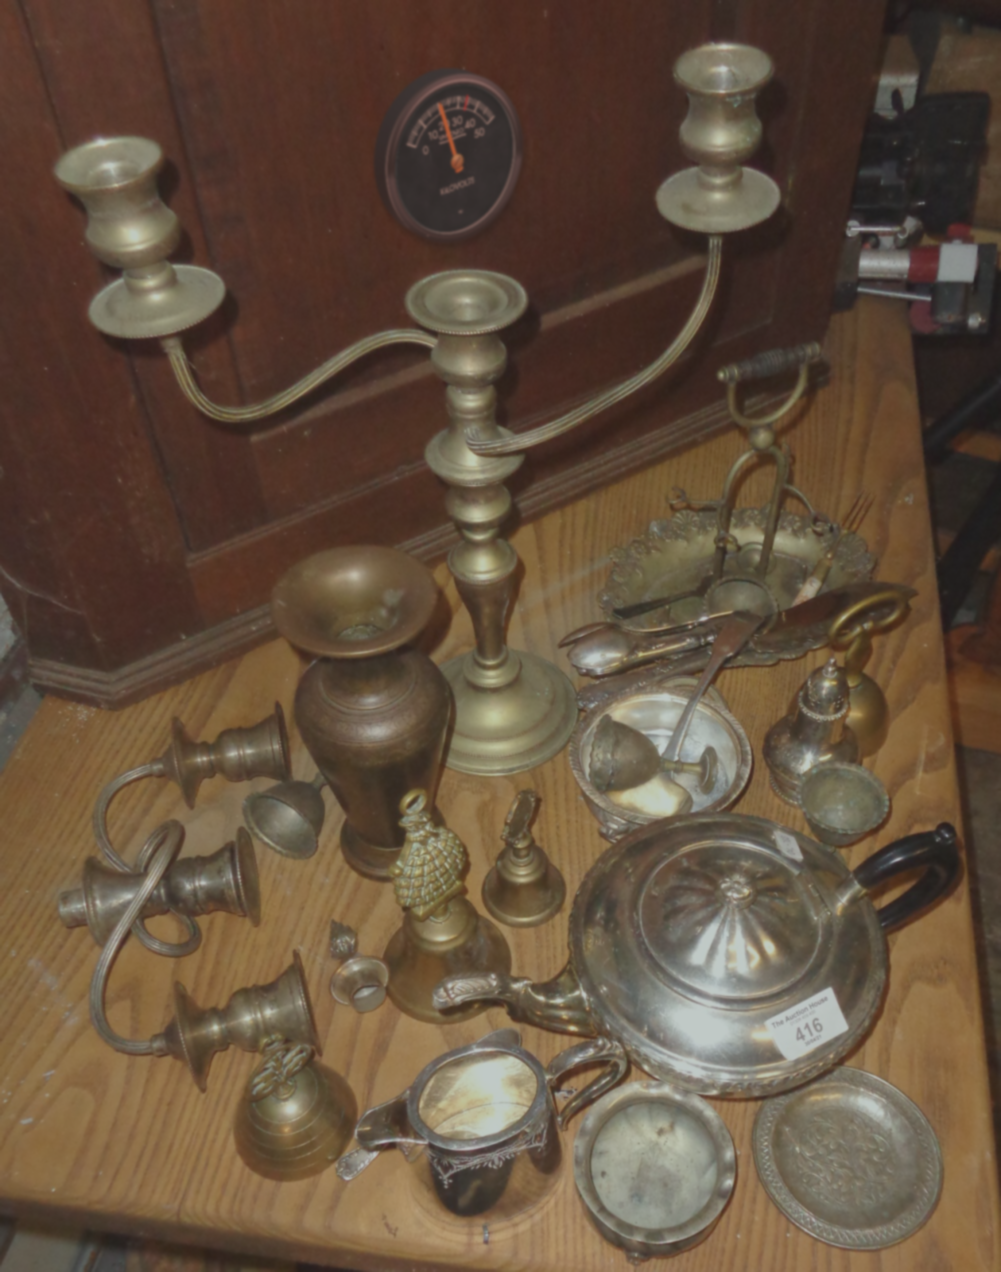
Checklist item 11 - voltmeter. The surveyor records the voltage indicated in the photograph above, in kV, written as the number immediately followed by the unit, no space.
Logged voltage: 20kV
